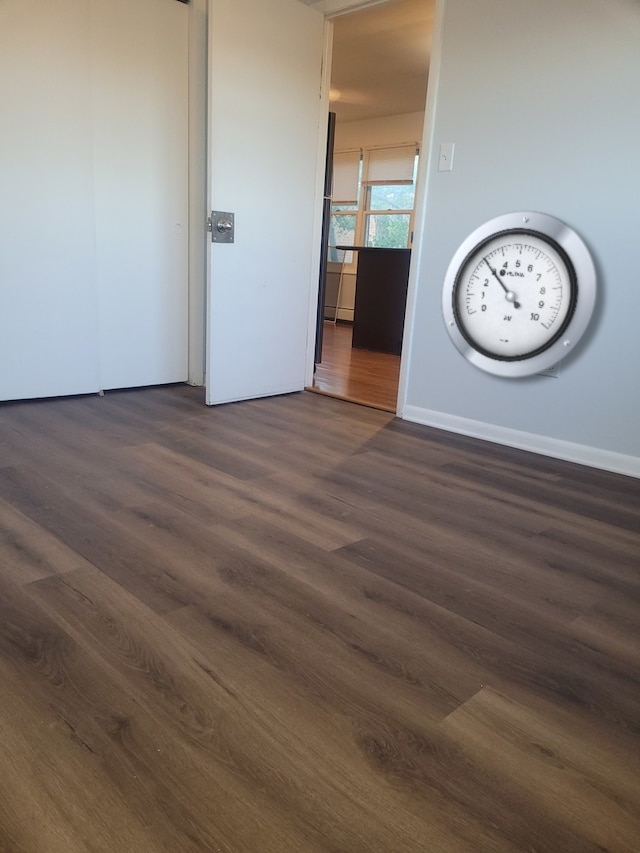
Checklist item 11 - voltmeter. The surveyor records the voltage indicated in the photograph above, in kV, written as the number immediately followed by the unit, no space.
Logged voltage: 3kV
